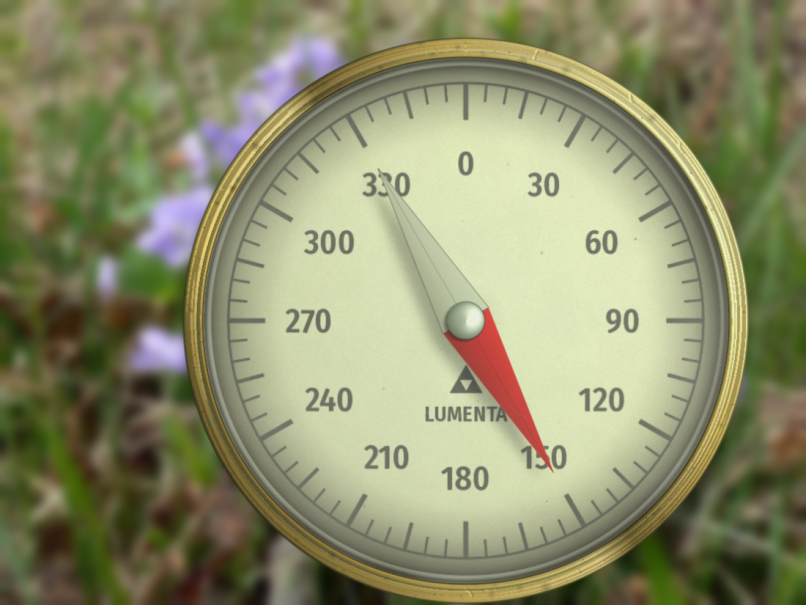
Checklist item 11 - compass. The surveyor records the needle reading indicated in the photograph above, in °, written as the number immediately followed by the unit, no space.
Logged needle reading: 150°
